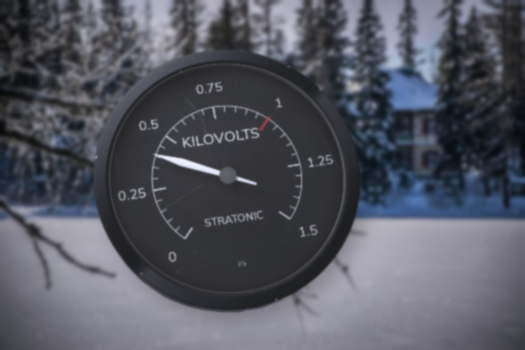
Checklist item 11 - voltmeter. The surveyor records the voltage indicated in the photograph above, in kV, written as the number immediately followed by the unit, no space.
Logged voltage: 0.4kV
